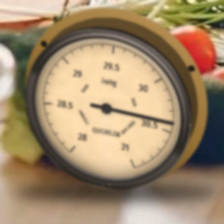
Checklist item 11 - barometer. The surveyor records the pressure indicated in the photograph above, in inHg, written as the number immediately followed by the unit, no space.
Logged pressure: 30.4inHg
